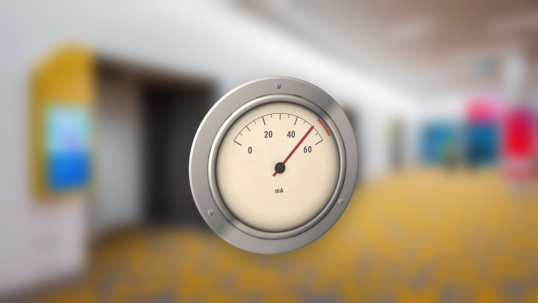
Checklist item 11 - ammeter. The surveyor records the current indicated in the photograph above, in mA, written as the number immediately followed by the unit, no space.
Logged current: 50mA
